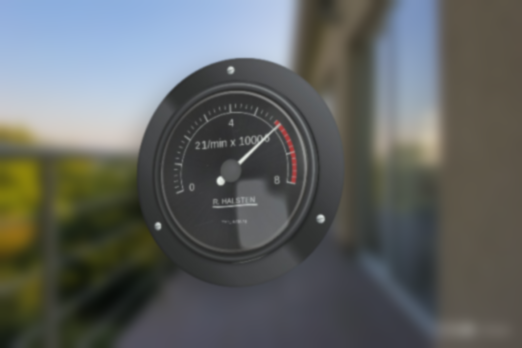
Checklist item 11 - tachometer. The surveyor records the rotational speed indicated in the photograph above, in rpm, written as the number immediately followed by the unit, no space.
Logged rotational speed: 6000rpm
